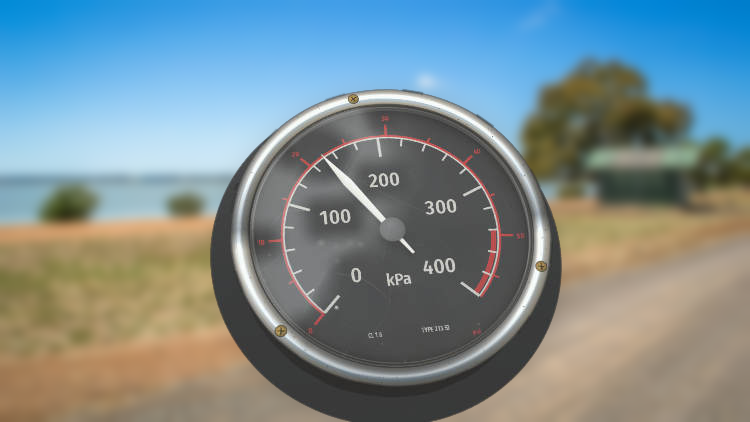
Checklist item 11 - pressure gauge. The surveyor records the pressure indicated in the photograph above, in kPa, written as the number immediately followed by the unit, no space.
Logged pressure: 150kPa
